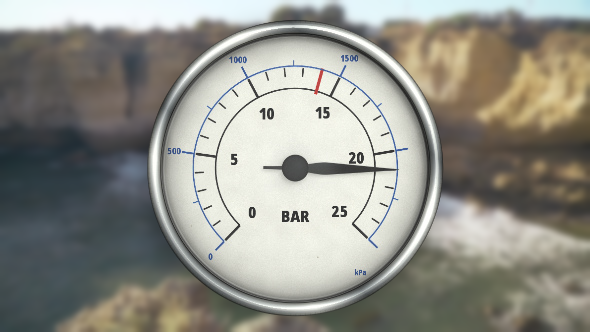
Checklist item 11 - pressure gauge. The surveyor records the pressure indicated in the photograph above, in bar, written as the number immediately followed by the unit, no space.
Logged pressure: 21bar
